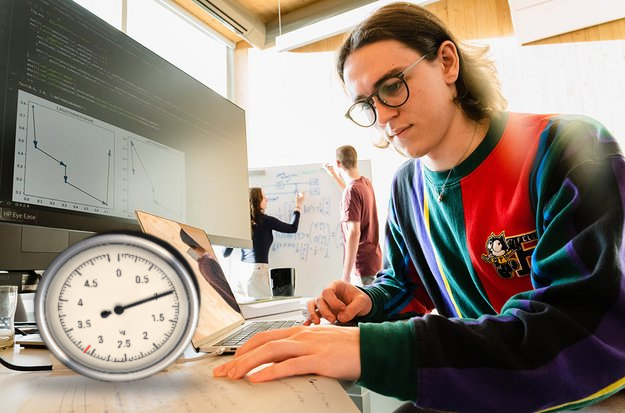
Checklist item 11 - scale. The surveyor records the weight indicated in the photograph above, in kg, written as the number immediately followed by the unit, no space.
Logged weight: 1kg
